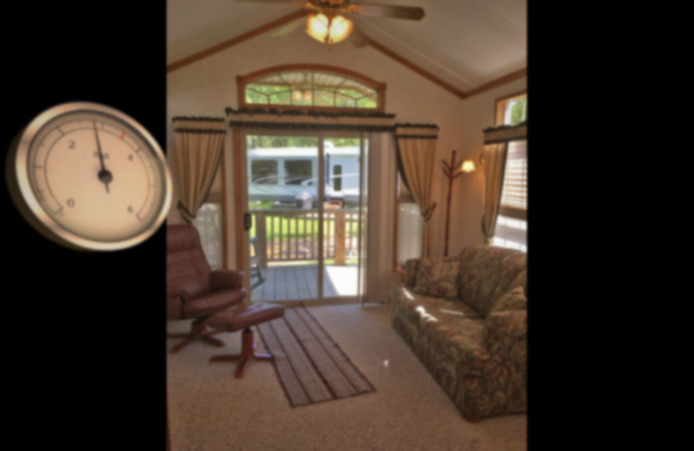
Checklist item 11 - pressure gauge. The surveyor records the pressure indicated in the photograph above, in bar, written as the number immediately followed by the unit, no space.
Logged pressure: 2.75bar
